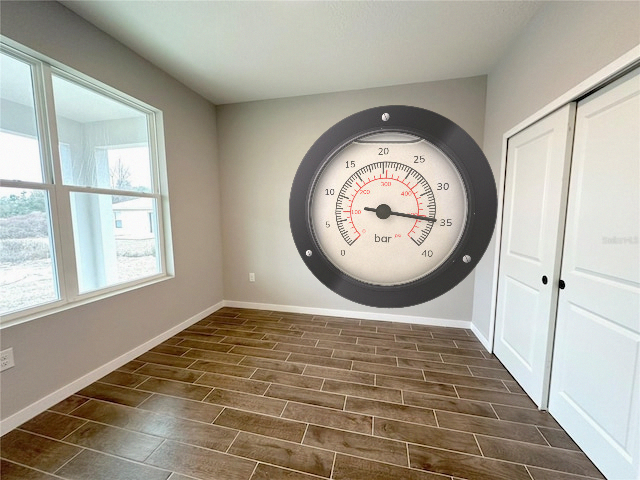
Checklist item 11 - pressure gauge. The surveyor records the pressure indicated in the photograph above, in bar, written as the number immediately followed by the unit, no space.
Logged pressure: 35bar
